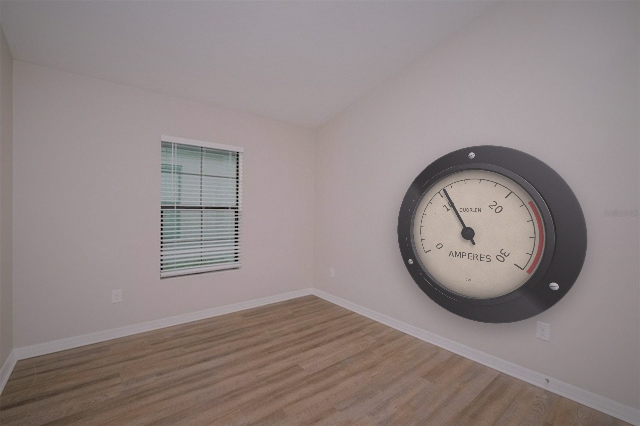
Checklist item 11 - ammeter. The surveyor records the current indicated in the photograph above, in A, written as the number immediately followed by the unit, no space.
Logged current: 11A
